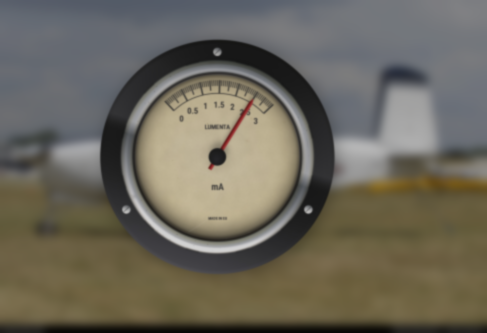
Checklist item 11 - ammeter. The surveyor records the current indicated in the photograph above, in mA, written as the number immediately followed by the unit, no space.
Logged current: 2.5mA
